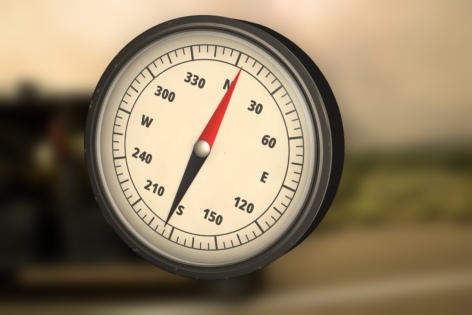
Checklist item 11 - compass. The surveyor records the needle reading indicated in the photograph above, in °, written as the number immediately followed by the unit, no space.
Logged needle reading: 5°
